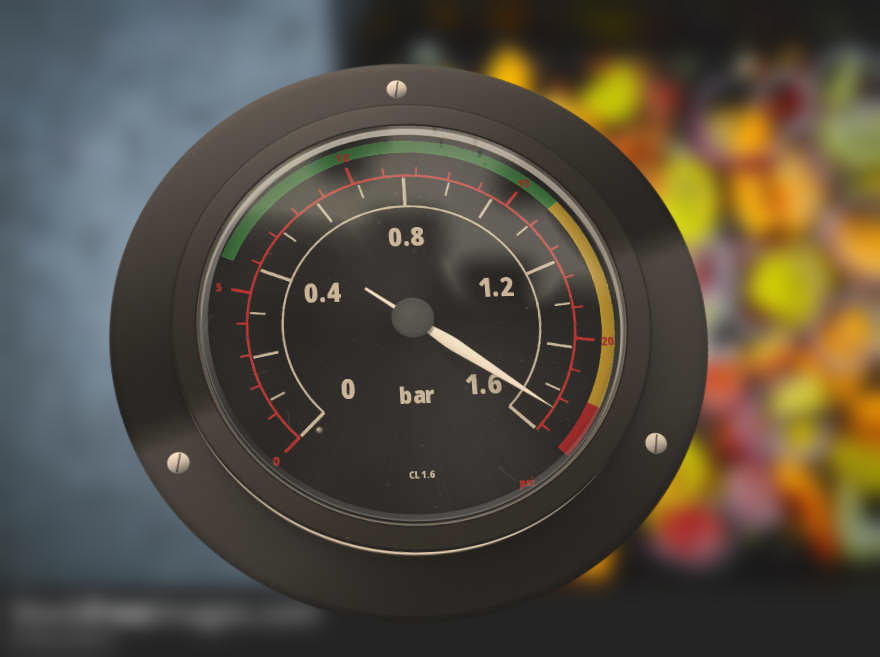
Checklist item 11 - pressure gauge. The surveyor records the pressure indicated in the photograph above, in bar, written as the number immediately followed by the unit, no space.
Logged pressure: 1.55bar
